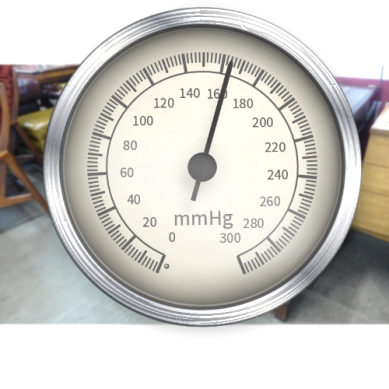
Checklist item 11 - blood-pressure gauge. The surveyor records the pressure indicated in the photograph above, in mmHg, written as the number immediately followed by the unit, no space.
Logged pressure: 164mmHg
